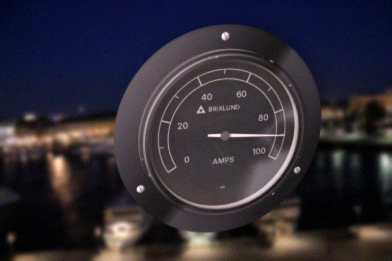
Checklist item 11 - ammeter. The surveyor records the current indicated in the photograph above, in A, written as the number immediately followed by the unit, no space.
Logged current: 90A
